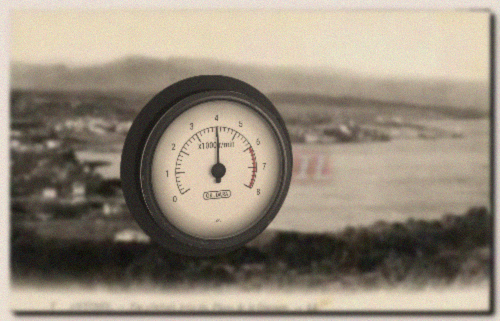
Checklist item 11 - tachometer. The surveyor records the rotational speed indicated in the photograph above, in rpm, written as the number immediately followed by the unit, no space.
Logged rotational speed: 4000rpm
